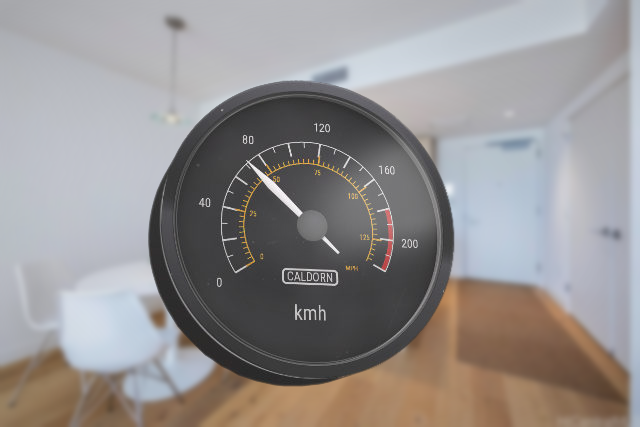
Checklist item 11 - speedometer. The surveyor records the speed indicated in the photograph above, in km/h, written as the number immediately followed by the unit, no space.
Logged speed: 70km/h
